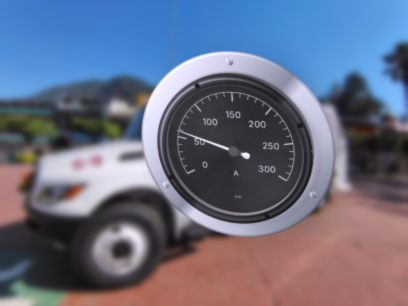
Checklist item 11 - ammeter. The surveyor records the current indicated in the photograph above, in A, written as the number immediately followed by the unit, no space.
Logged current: 60A
